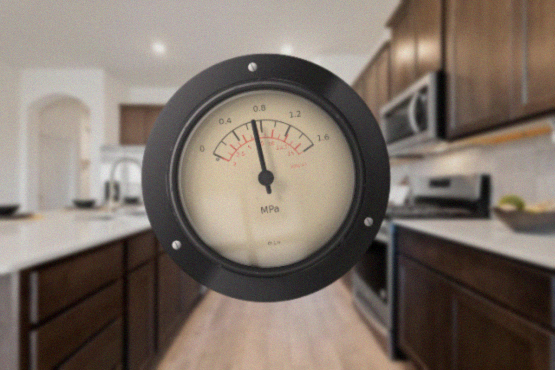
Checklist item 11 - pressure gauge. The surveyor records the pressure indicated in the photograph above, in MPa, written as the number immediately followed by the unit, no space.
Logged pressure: 0.7MPa
